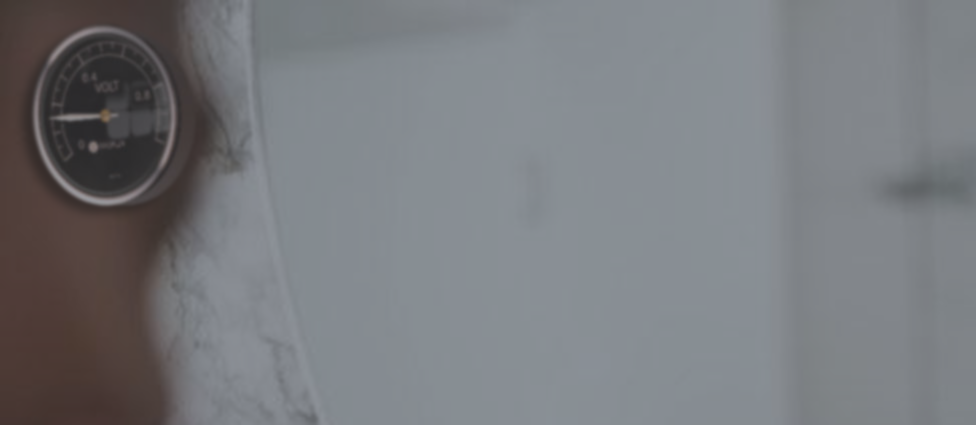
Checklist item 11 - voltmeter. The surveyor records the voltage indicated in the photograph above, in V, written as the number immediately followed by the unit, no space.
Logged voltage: 0.15V
